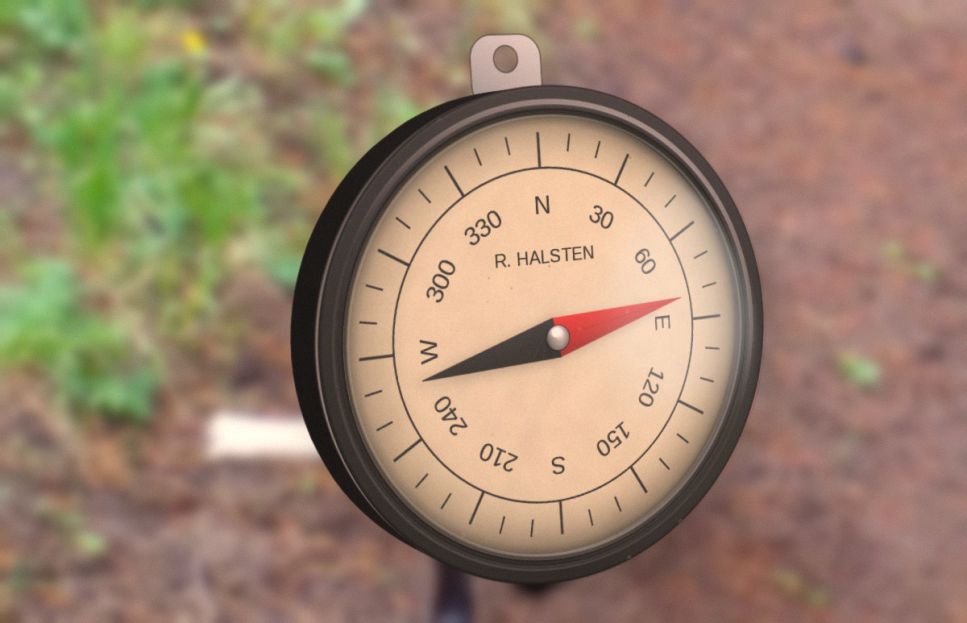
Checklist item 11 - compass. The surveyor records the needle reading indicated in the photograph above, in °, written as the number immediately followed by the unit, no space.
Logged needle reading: 80°
